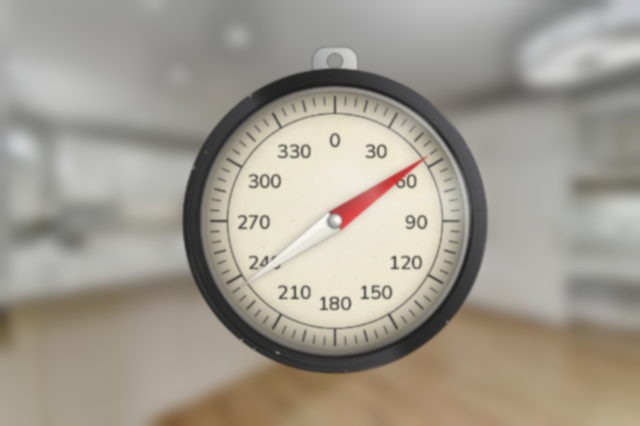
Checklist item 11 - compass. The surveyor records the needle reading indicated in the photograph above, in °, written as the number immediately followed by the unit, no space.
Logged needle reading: 55°
